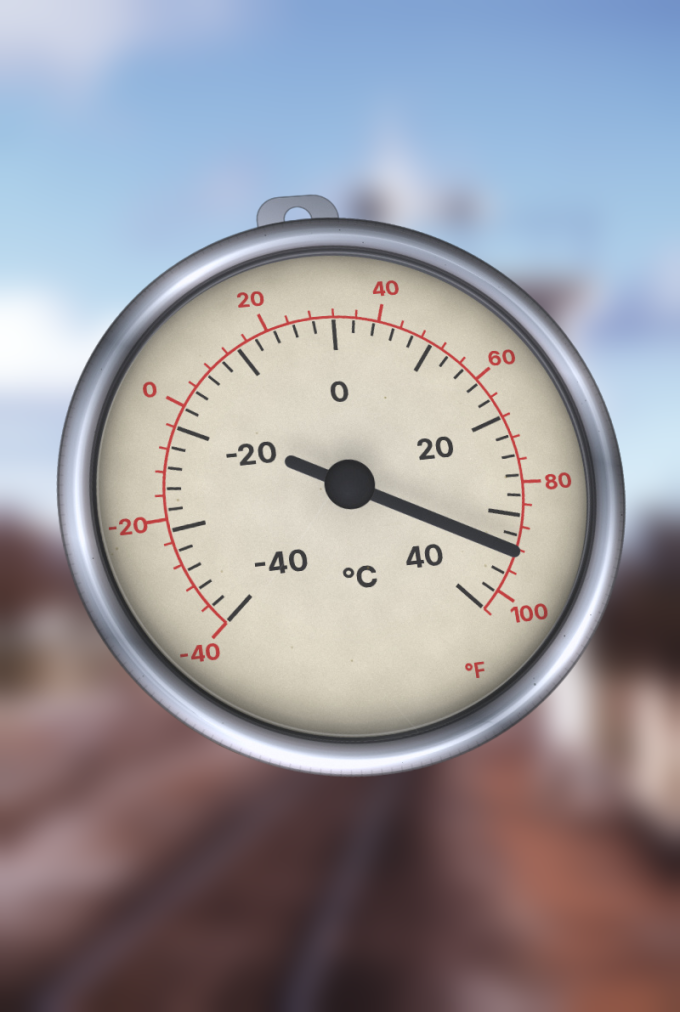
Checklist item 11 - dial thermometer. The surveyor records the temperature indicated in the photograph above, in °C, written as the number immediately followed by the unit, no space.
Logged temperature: 34°C
